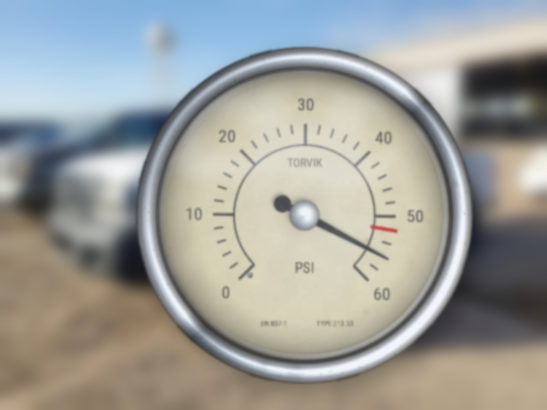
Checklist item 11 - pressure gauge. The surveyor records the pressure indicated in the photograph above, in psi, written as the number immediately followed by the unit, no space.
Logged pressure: 56psi
